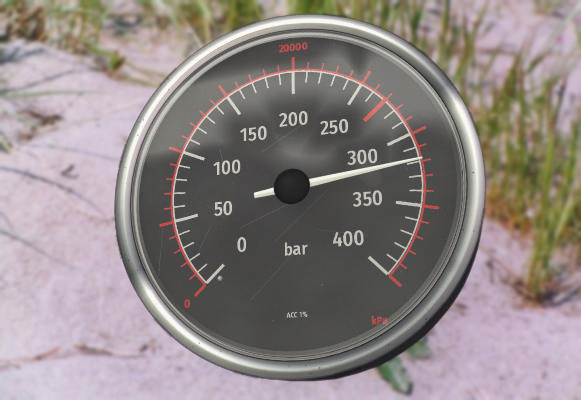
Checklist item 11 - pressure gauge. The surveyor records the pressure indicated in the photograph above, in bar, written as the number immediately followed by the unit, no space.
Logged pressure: 320bar
